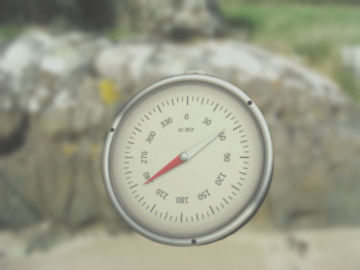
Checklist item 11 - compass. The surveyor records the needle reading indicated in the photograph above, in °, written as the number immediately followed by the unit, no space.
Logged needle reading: 235°
